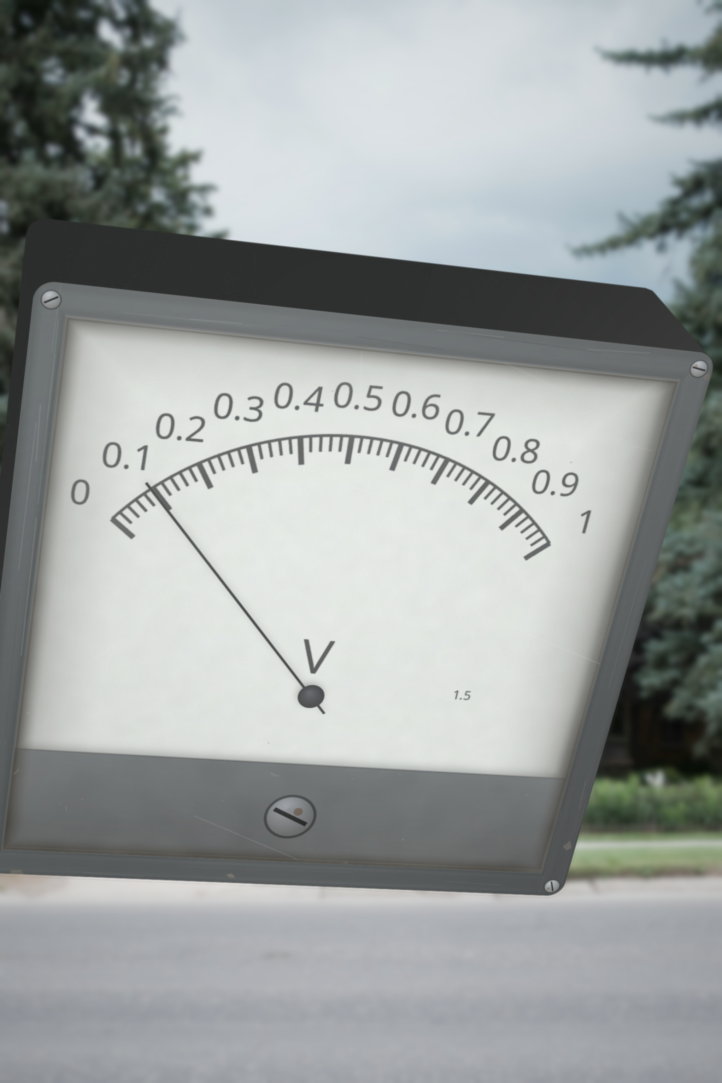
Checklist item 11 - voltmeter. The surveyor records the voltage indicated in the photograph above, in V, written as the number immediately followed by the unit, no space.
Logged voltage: 0.1V
